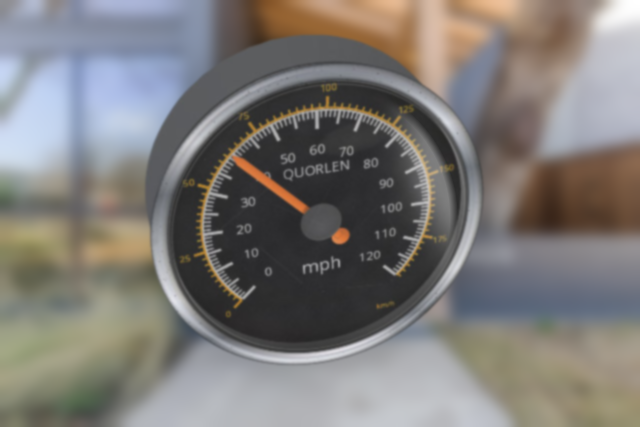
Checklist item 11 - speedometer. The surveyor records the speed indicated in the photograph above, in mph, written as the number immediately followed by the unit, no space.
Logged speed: 40mph
